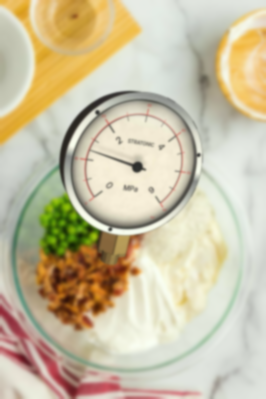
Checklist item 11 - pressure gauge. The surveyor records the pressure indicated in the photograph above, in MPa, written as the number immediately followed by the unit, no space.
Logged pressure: 1.25MPa
